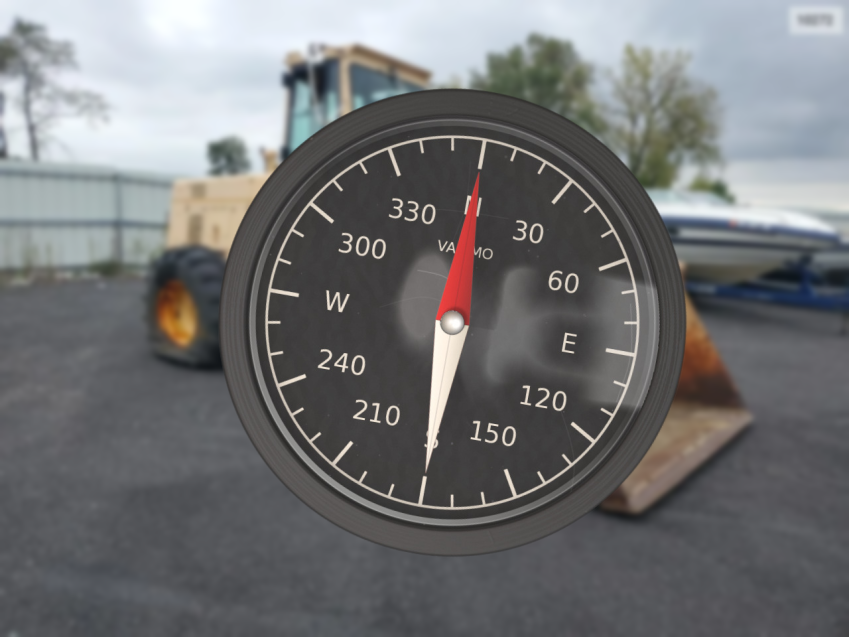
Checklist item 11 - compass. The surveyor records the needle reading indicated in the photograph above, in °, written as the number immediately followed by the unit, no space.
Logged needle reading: 0°
